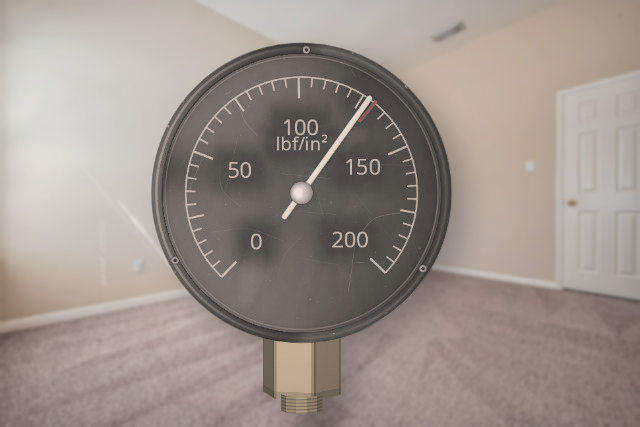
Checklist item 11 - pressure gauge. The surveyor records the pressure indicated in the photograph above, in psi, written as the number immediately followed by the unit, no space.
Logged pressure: 127.5psi
